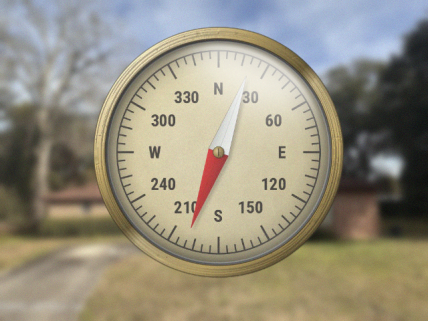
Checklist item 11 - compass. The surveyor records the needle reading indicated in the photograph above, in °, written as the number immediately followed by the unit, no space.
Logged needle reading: 200°
